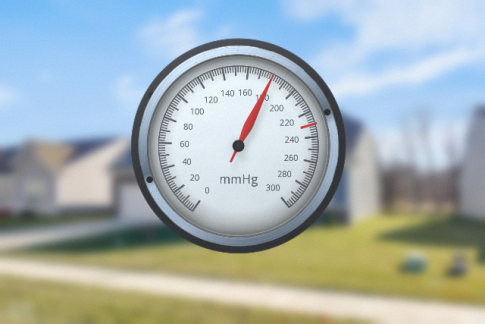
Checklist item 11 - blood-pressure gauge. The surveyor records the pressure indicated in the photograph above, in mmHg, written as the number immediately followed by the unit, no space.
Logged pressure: 180mmHg
